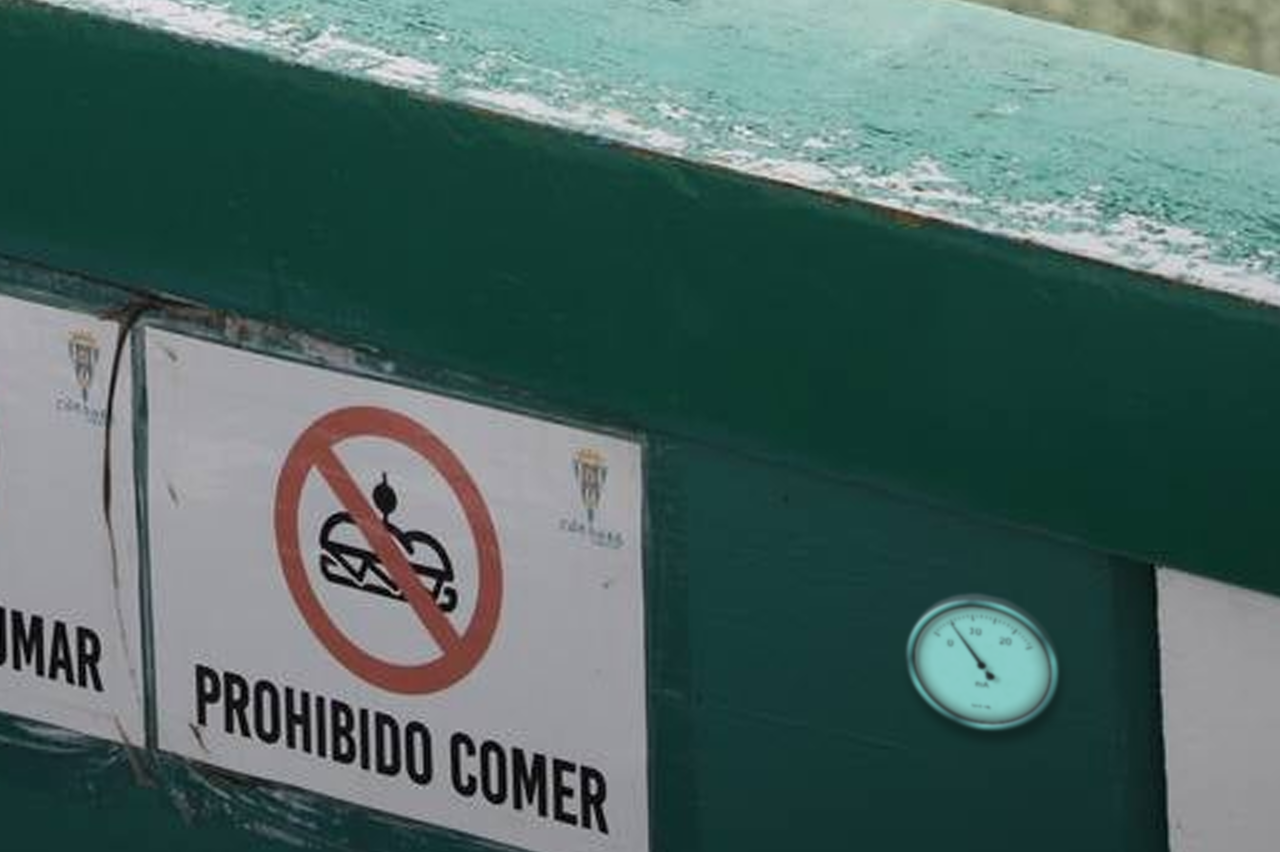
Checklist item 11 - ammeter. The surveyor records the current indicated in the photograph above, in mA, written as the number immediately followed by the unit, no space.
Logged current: 5mA
